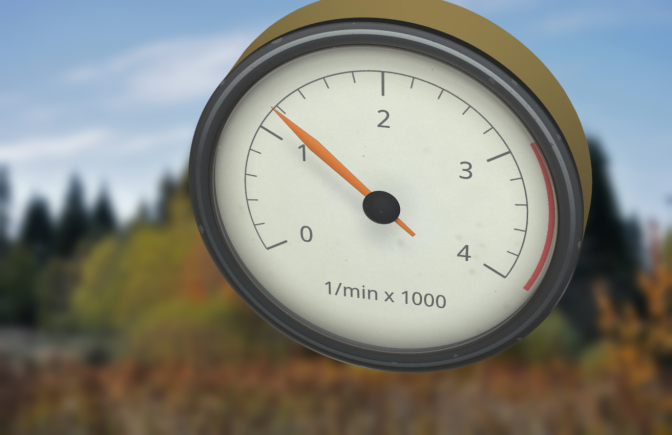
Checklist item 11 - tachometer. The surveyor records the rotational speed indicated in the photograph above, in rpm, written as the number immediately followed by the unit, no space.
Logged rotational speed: 1200rpm
